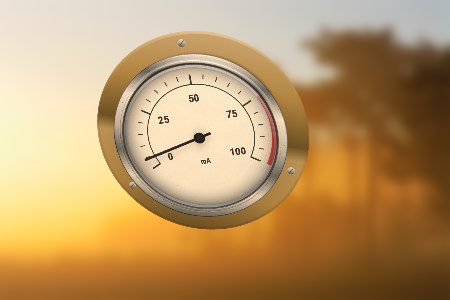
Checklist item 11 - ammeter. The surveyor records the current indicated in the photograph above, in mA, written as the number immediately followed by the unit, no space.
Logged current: 5mA
